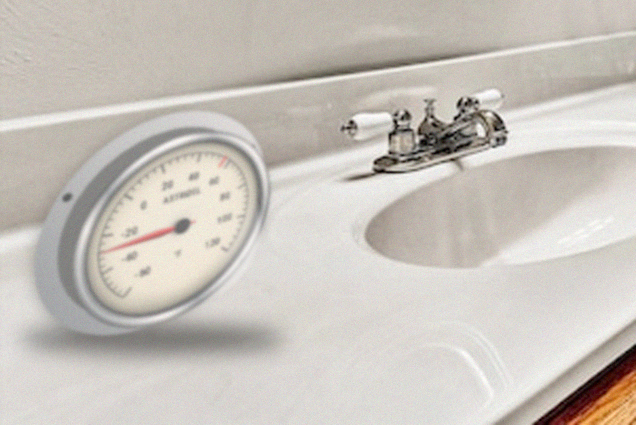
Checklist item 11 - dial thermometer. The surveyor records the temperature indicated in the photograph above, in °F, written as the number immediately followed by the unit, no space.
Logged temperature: -28°F
